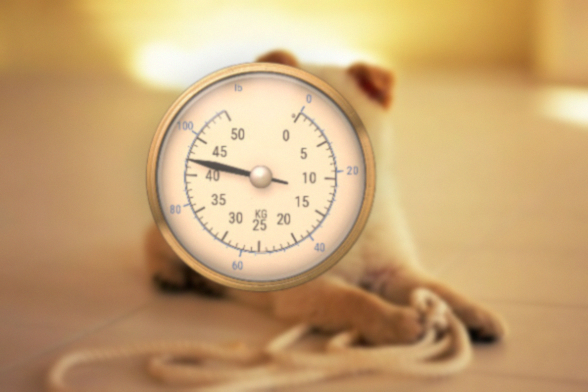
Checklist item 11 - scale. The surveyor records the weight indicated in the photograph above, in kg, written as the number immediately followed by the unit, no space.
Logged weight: 42kg
